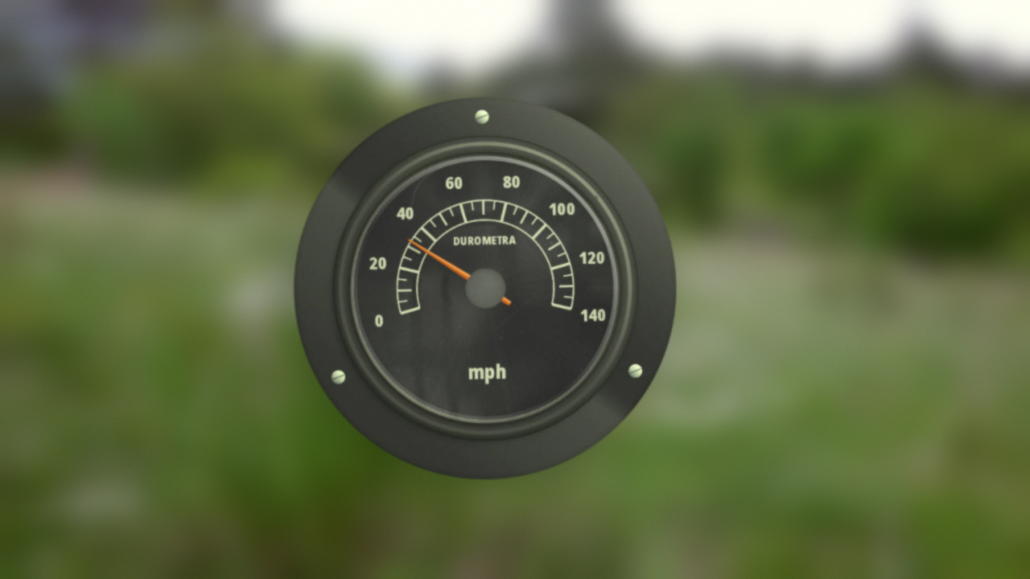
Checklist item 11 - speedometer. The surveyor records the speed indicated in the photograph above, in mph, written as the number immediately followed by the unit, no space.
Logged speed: 32.5mph
